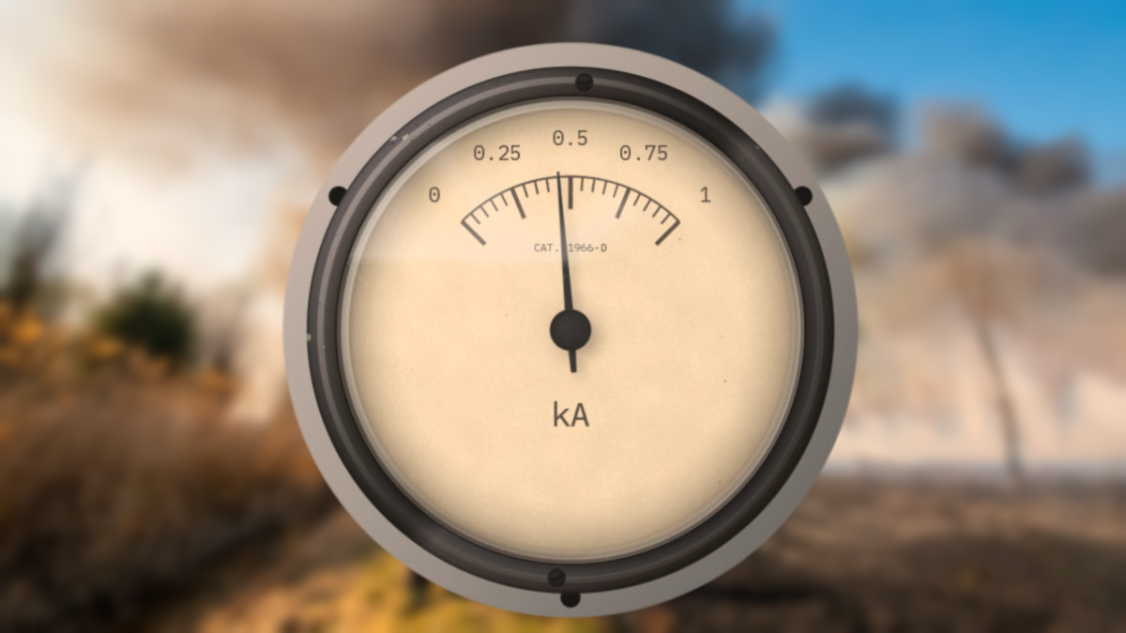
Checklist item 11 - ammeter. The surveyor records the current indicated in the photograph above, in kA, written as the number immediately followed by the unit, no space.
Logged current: 0.45kA
